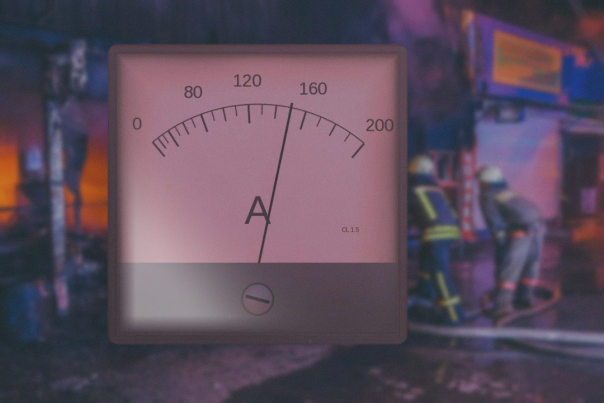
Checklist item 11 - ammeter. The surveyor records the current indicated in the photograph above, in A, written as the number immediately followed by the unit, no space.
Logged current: 150A
